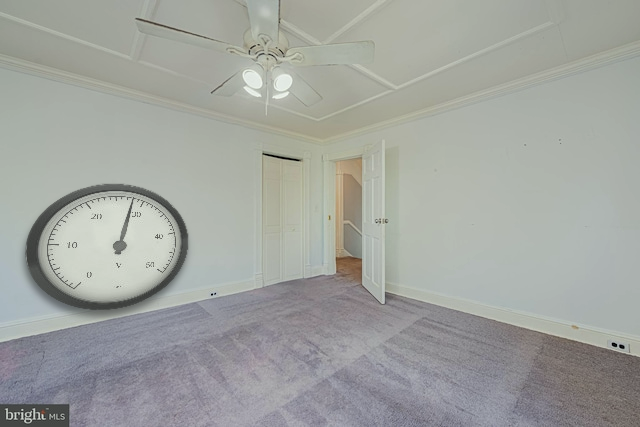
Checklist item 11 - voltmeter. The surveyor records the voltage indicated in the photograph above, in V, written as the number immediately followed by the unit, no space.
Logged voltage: 28V
